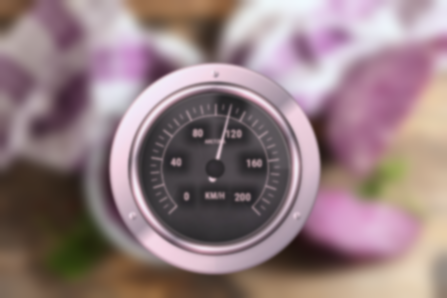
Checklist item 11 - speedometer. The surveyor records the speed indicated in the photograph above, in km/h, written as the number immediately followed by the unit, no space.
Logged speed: 110km/h
